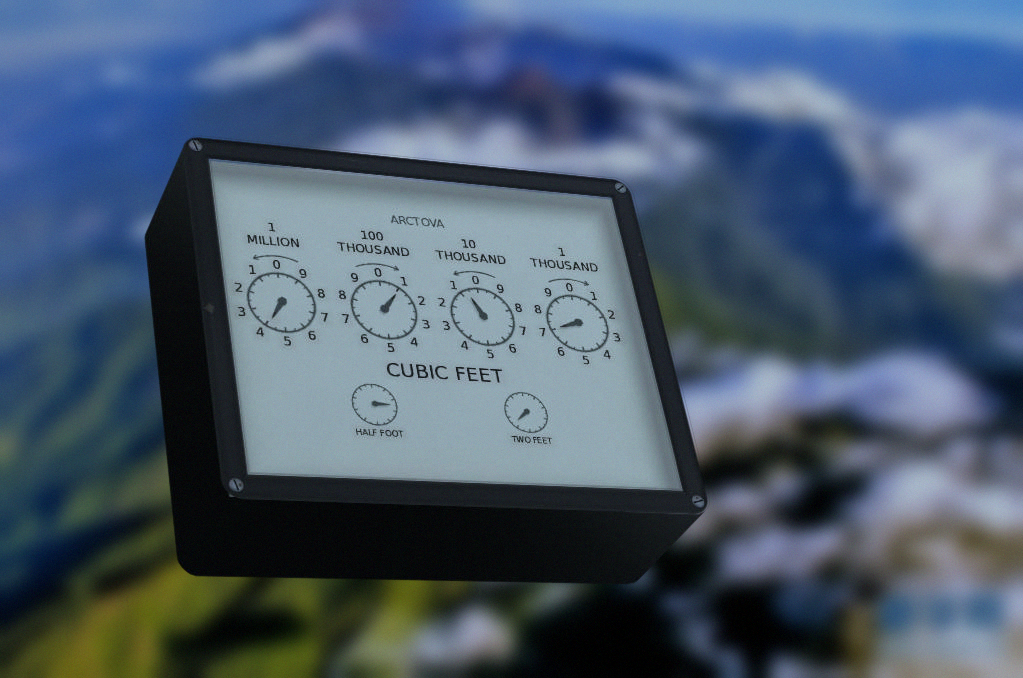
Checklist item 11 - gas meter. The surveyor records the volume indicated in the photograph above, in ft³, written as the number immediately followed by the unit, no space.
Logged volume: 410700ft³
